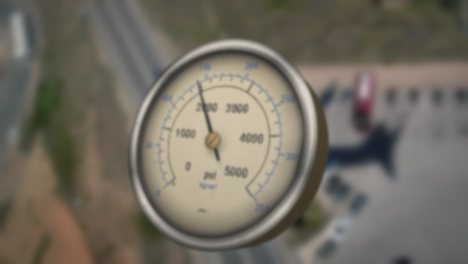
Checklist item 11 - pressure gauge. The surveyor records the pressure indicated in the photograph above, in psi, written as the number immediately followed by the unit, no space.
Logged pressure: 2000psi
